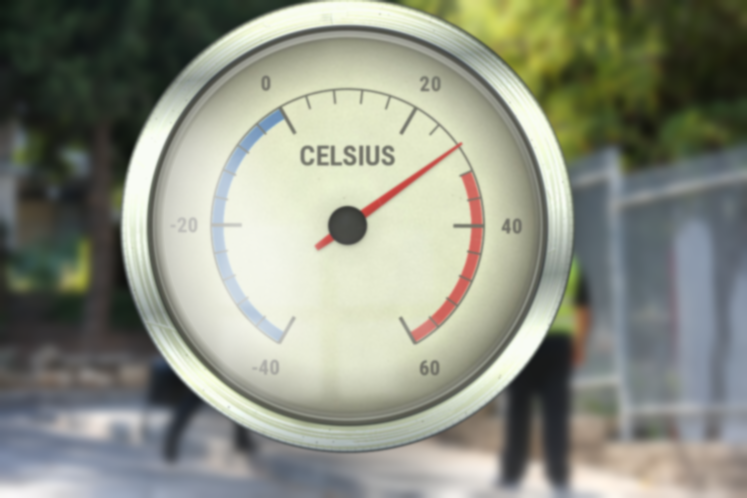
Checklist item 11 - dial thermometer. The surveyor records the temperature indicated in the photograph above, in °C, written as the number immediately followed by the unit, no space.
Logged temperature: 28°C
